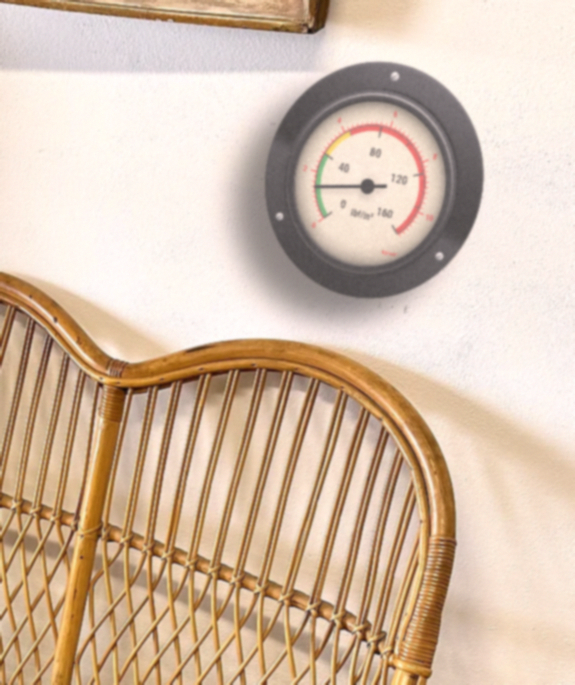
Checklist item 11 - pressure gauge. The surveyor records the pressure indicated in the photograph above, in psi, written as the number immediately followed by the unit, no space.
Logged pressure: 20psi
